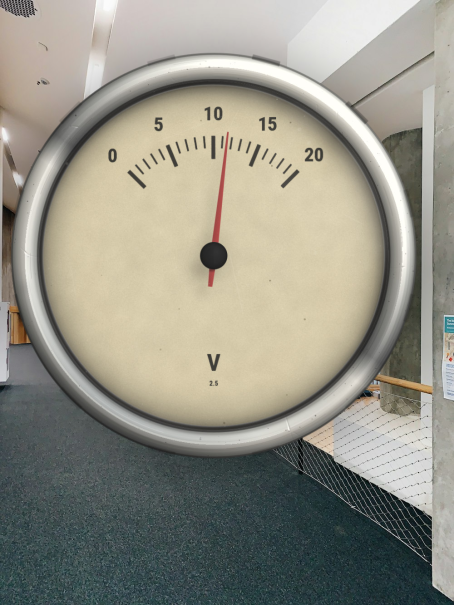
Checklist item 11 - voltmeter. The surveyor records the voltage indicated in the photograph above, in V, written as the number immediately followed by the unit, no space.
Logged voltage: 11.5V
